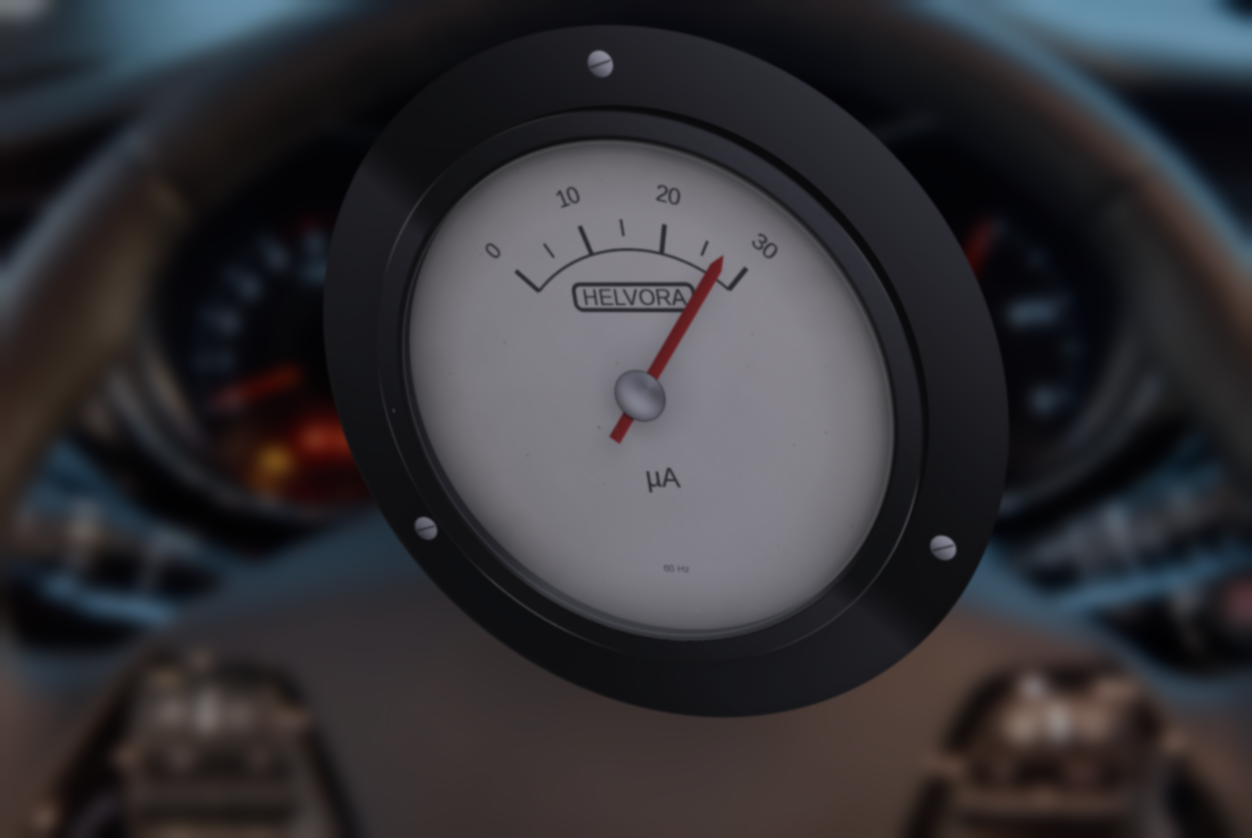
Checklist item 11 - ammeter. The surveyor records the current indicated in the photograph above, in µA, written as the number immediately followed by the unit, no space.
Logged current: 27.5µA
